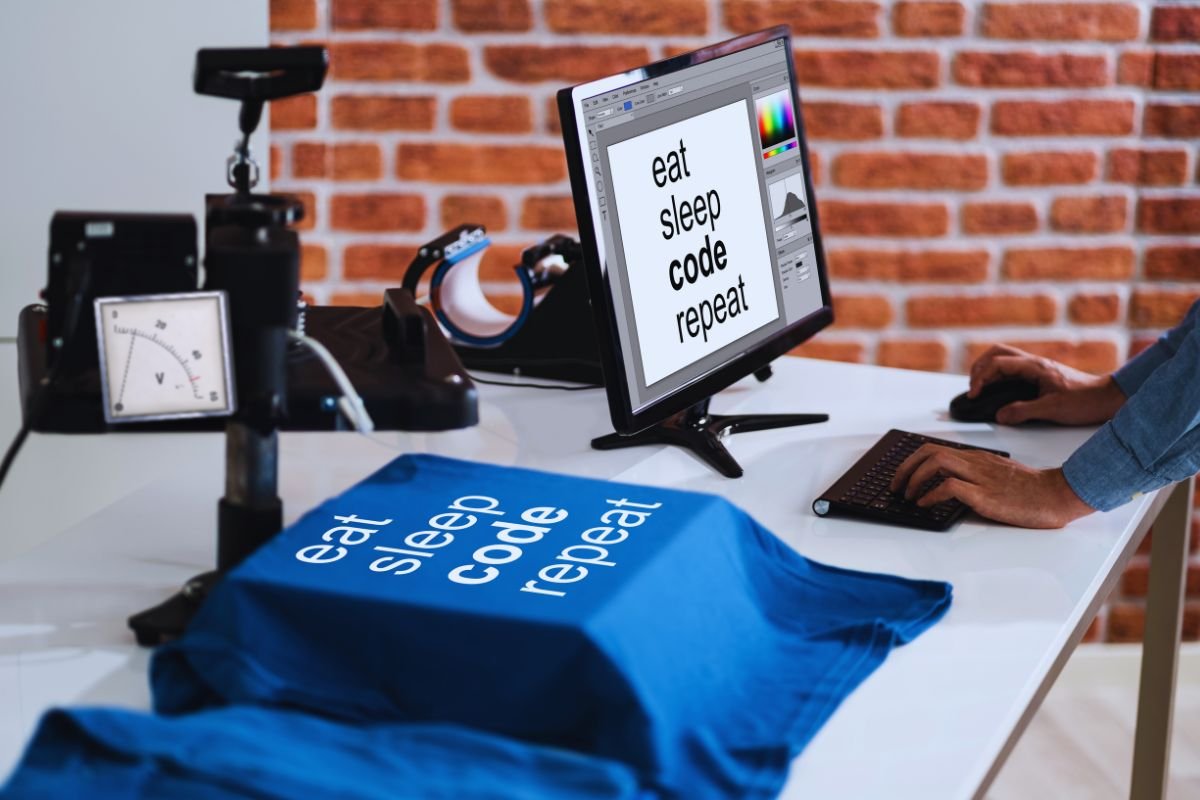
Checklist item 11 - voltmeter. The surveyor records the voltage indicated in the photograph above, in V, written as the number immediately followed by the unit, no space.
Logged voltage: 10V
